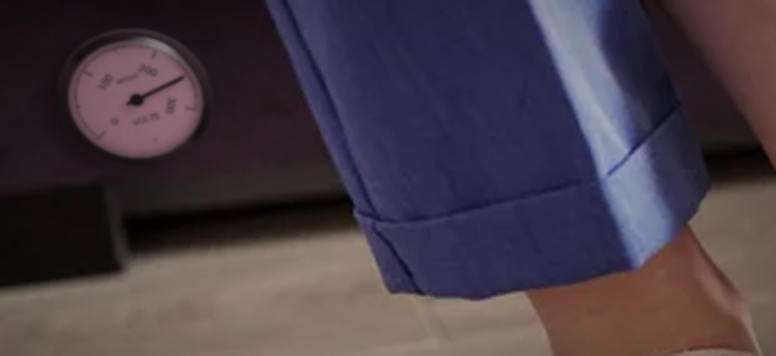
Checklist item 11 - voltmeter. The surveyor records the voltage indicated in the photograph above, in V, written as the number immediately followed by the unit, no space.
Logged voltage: 250V
